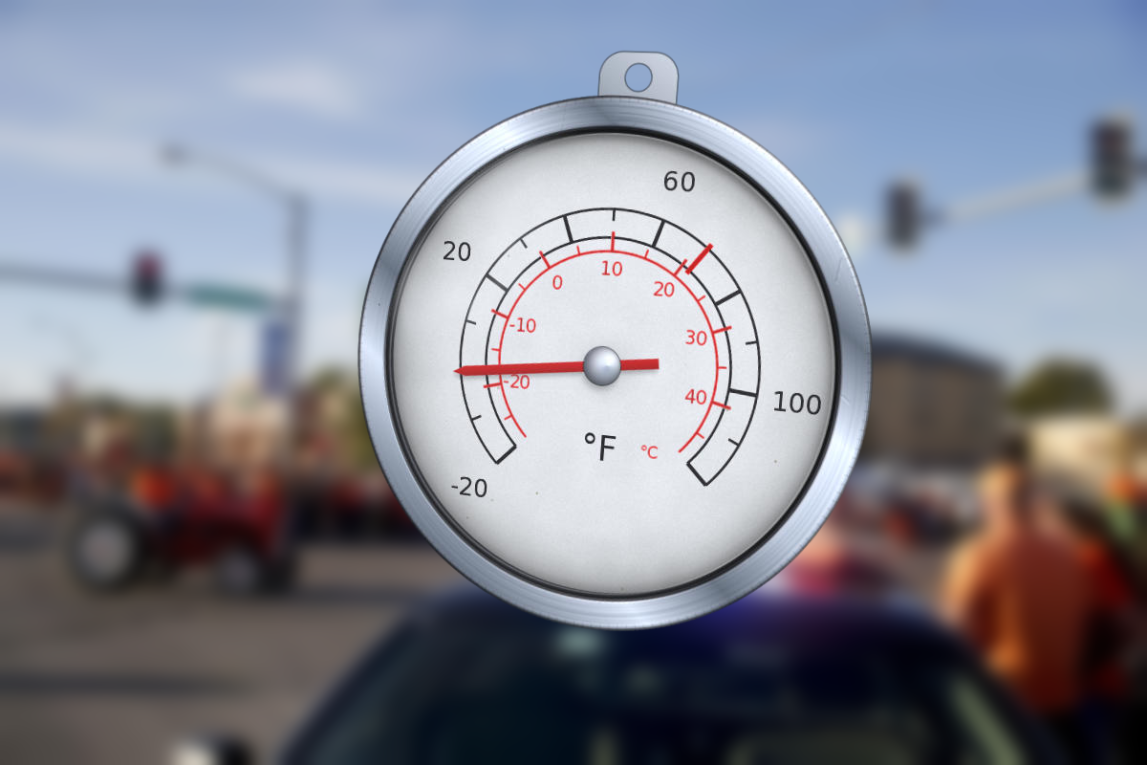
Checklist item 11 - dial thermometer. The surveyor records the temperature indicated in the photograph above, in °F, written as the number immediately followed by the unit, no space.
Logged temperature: 0°F
